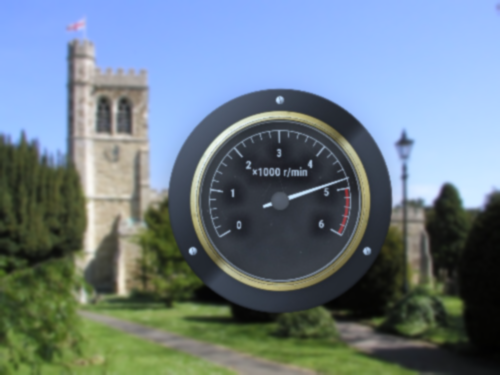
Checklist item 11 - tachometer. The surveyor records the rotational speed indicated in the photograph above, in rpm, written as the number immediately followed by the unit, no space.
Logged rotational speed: 4800rpm
